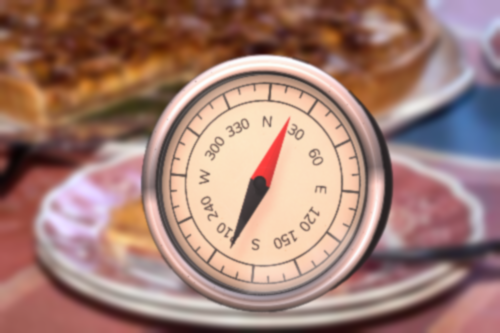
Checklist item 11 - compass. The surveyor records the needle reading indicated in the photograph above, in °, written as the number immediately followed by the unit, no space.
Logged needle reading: 20°
